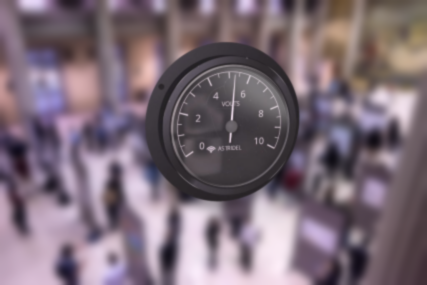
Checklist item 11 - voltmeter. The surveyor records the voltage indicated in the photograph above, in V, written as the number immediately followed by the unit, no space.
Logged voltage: 5.25V
